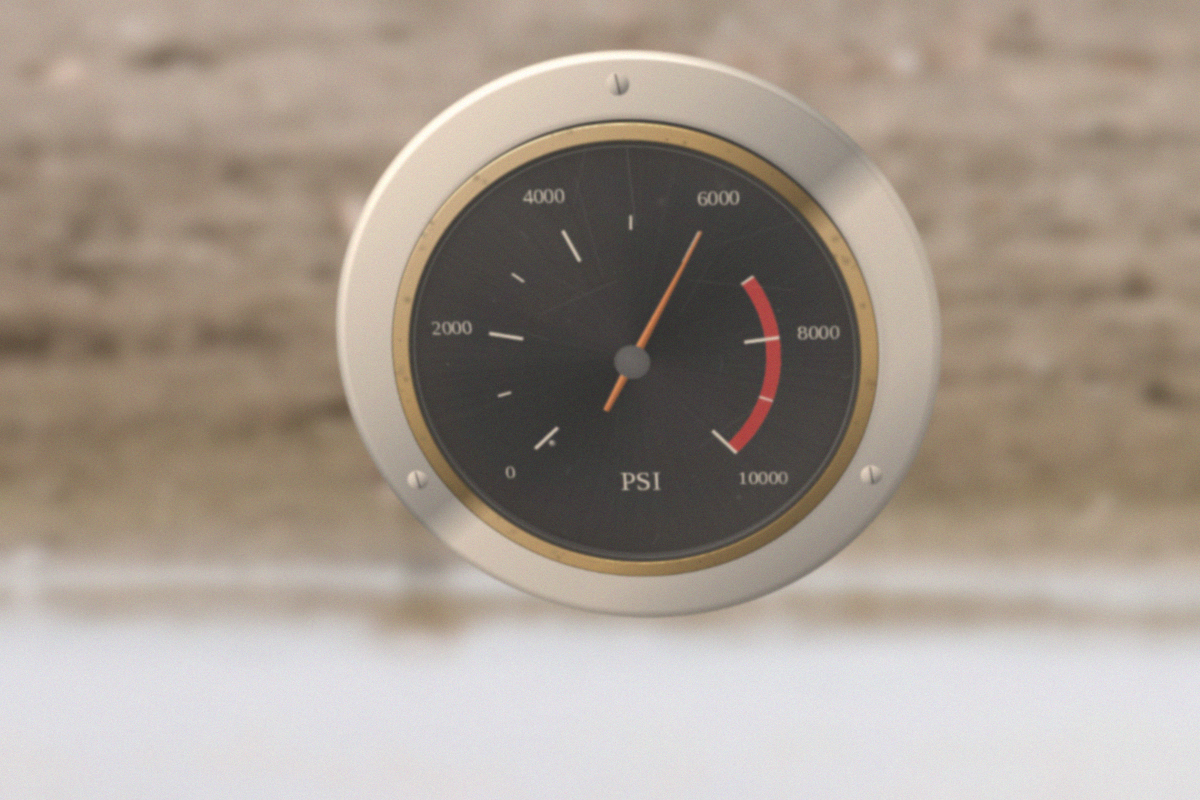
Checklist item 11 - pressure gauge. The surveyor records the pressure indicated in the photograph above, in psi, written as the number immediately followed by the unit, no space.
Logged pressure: 6000psi
